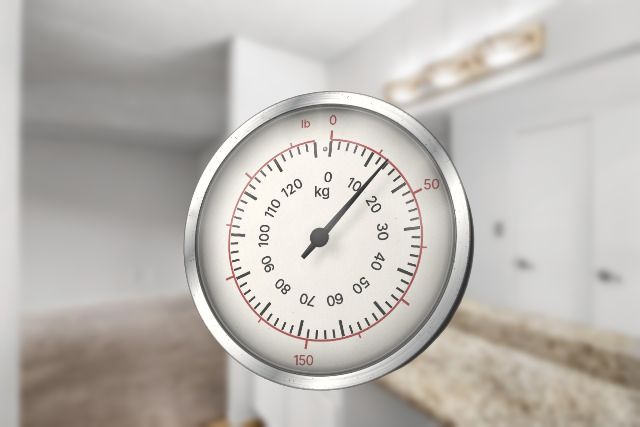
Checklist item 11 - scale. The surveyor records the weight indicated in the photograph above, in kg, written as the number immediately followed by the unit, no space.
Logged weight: 14kg
